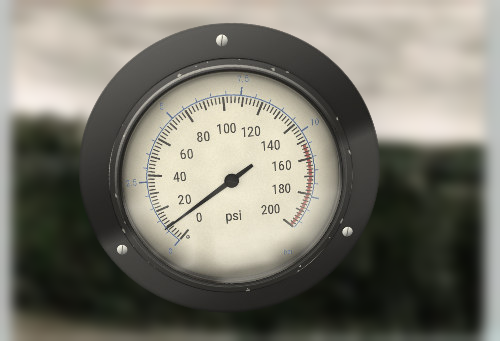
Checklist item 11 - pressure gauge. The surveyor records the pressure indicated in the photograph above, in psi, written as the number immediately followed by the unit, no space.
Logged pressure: 10psi
